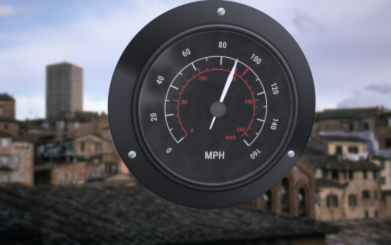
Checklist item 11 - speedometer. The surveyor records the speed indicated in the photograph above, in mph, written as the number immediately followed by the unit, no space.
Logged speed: 90mph
